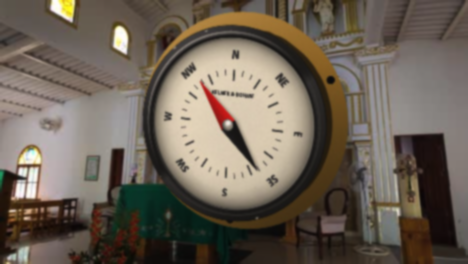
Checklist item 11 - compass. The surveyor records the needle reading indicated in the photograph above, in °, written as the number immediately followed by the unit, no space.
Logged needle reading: 320°
